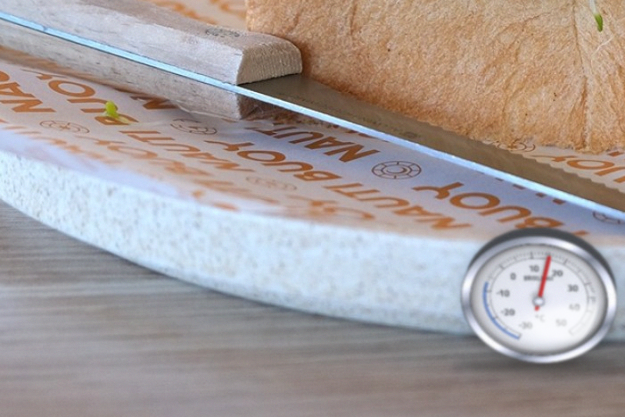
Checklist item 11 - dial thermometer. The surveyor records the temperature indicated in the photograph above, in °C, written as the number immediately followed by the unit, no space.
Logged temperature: 15°C
